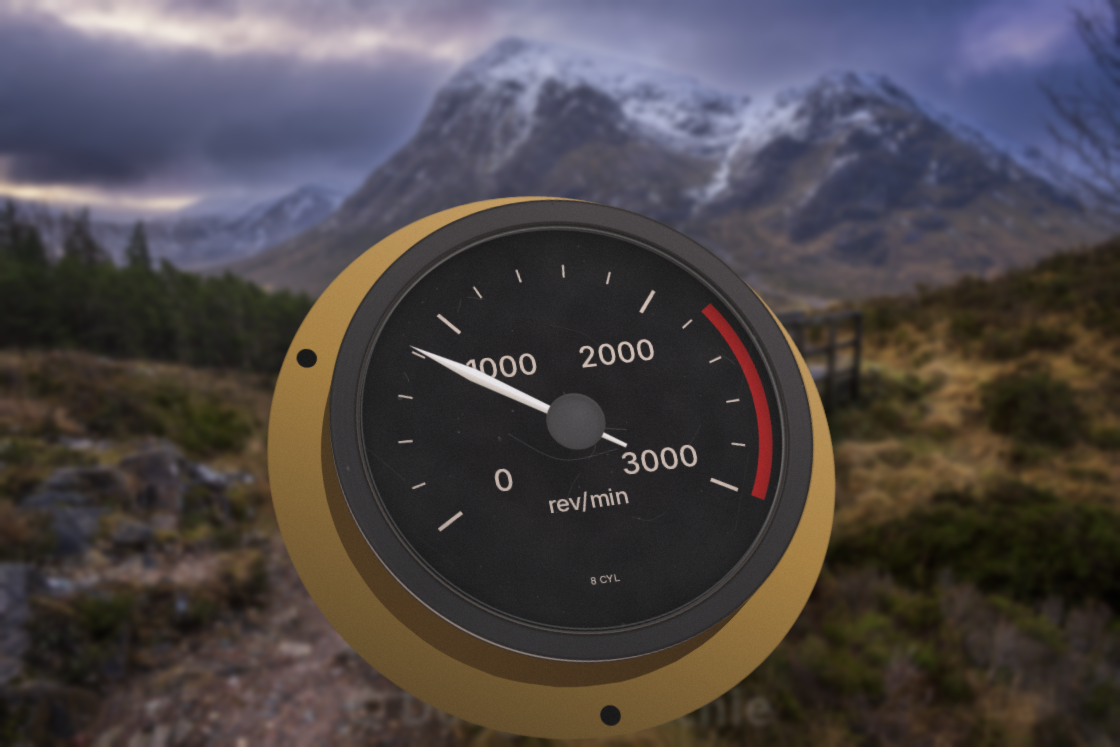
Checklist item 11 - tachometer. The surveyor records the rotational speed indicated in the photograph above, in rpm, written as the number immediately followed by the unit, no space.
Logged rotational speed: 800rpm
